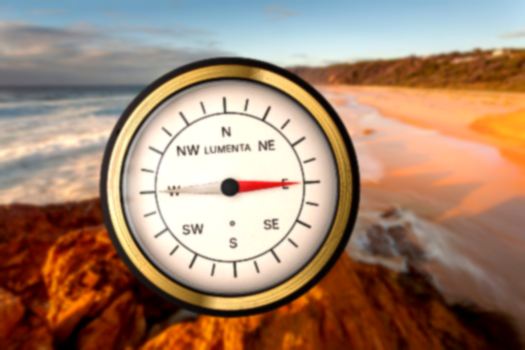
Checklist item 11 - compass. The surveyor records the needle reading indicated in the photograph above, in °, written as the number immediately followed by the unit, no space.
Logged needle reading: 90°
